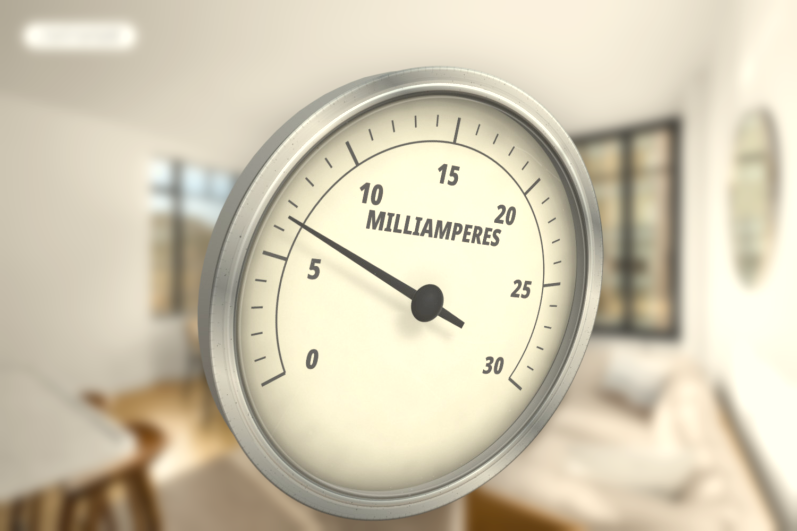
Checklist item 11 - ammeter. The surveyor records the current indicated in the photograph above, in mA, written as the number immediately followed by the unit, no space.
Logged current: 6.5mA
